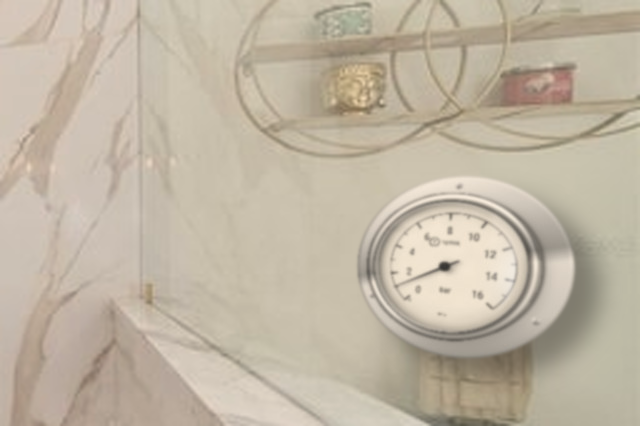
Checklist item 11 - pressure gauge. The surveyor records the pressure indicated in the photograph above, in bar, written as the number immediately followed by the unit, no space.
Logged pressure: 1bar
